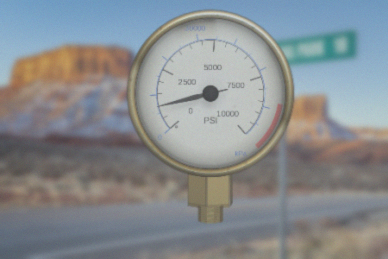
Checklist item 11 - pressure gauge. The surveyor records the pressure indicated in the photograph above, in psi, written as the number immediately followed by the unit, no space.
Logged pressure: 1000psi
